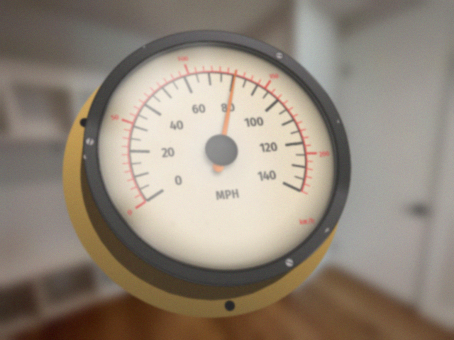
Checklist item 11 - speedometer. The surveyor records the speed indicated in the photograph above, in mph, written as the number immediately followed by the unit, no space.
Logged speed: 80mph
